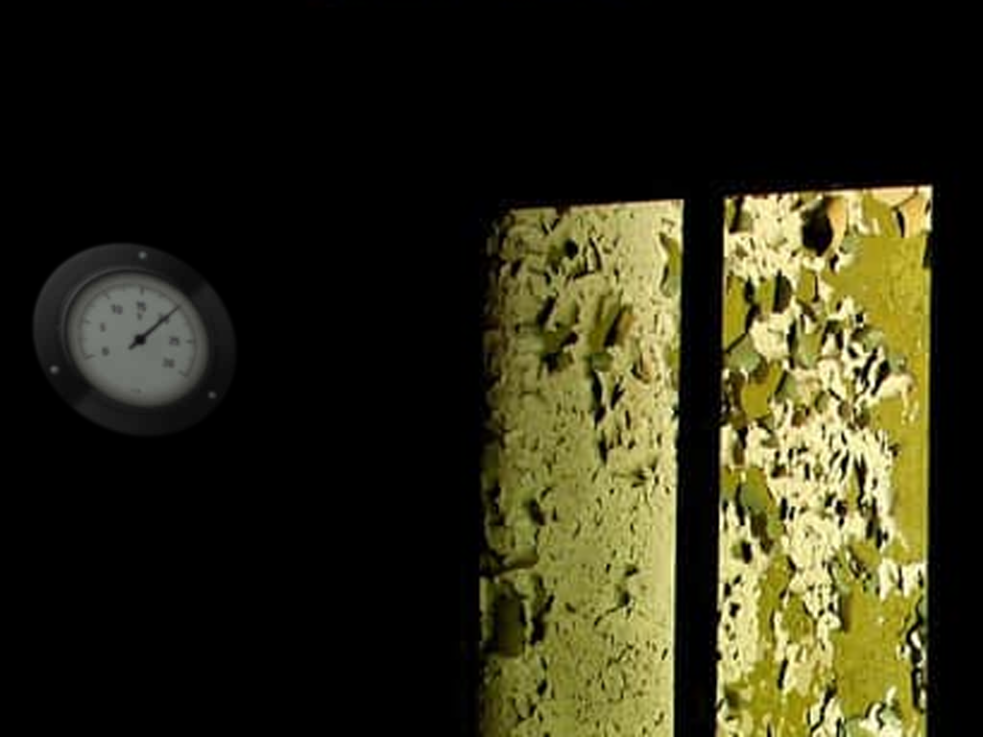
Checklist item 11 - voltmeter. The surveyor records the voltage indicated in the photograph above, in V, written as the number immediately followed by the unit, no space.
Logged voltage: 20V
